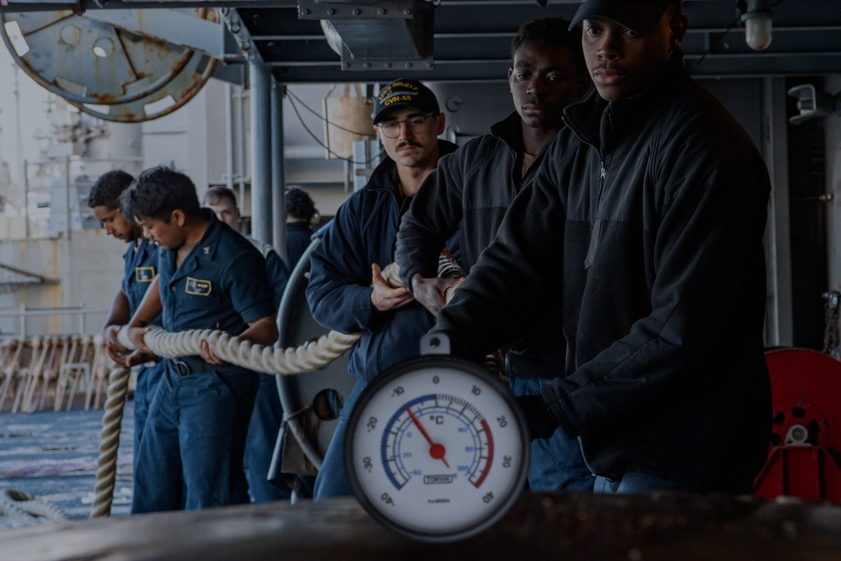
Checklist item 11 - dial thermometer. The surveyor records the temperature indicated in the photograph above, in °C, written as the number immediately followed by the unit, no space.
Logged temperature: -10°C
